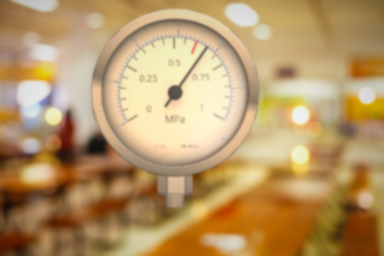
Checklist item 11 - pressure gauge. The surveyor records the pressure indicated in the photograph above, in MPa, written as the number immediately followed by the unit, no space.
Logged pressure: 0.65MPa
